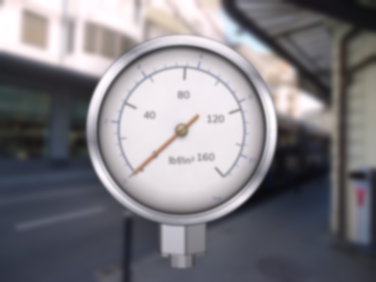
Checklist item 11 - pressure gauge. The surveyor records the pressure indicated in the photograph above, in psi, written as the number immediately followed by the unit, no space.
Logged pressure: 0psi
